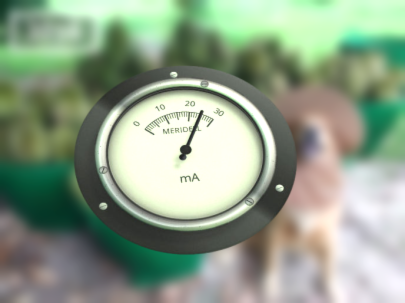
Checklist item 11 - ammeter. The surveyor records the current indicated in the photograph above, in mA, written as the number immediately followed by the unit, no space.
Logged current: 25mA
